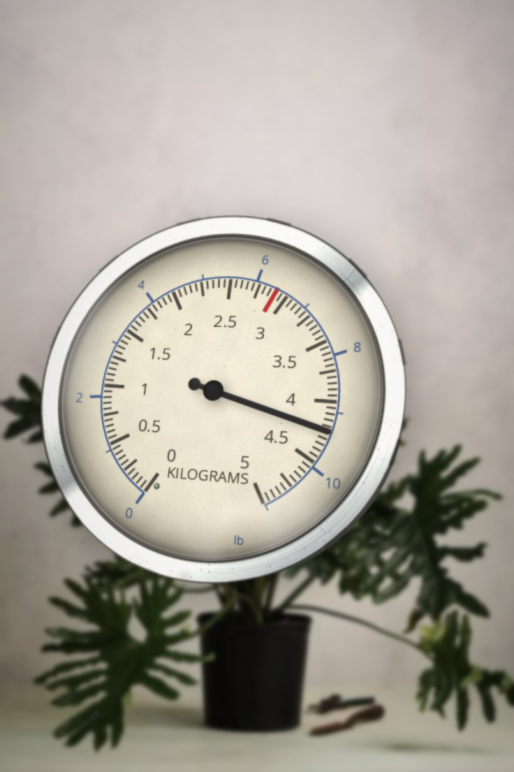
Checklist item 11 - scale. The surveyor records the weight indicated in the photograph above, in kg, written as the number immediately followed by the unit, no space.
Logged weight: 4.25kg
